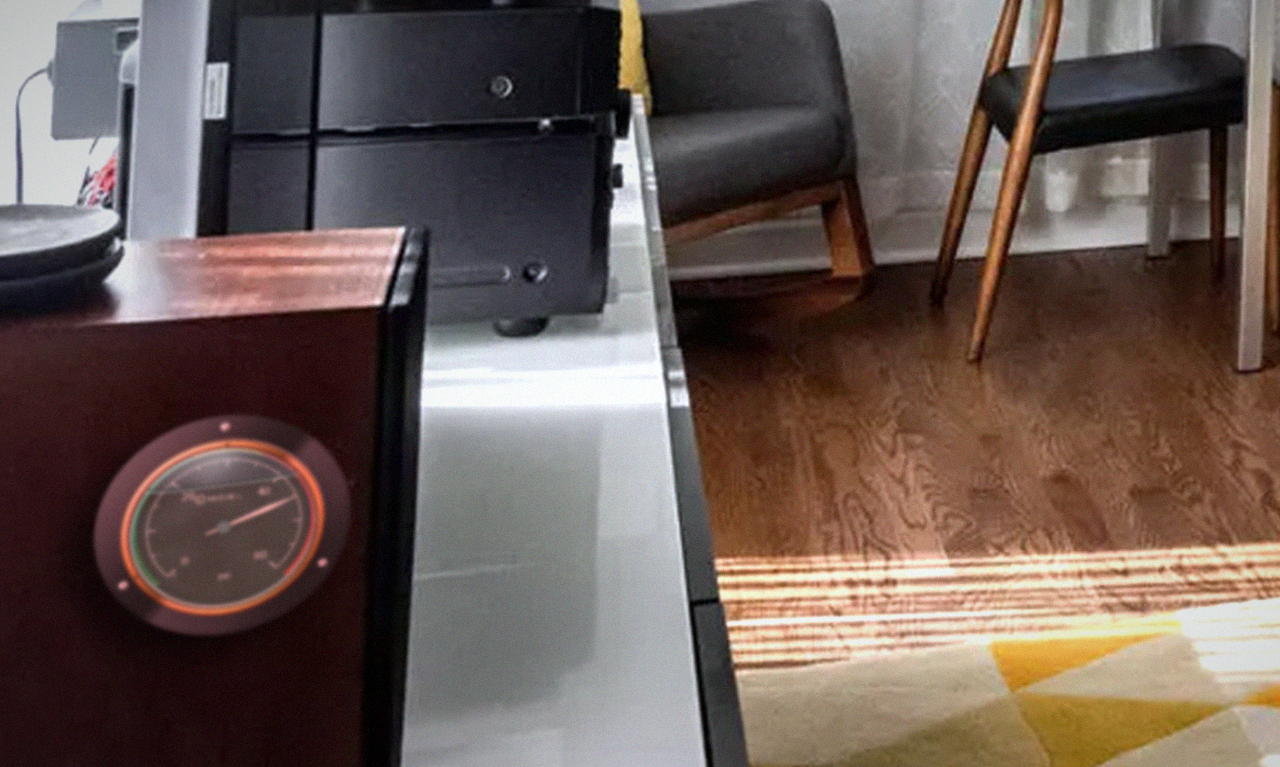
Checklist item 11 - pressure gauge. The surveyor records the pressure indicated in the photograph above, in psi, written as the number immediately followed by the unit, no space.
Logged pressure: 45psi
